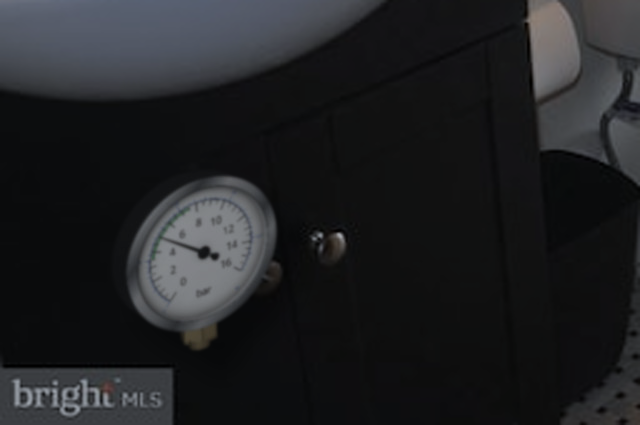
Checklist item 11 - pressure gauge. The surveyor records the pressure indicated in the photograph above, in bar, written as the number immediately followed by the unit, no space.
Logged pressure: 5bar
